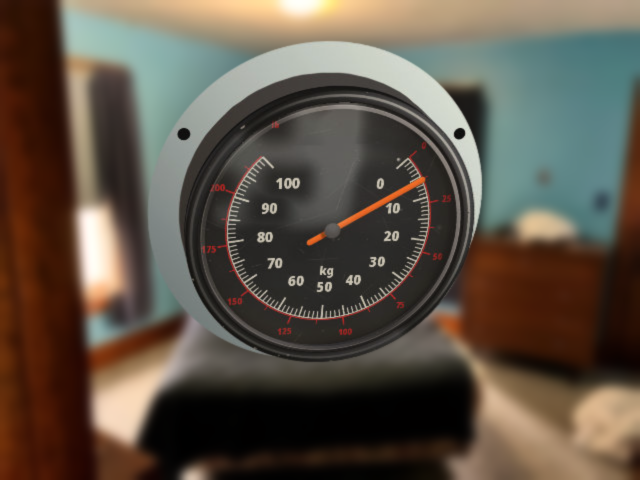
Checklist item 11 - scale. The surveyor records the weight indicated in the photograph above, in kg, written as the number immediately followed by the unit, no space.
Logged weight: 5kg
